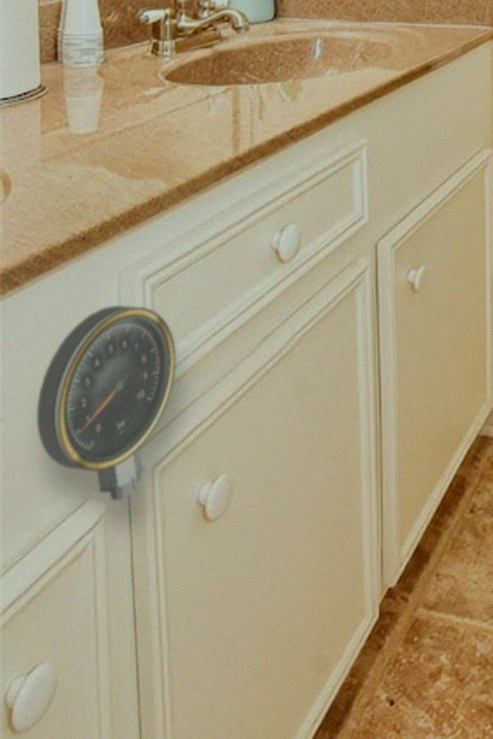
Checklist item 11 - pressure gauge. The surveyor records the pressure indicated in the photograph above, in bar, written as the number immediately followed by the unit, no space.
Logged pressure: 1bar
